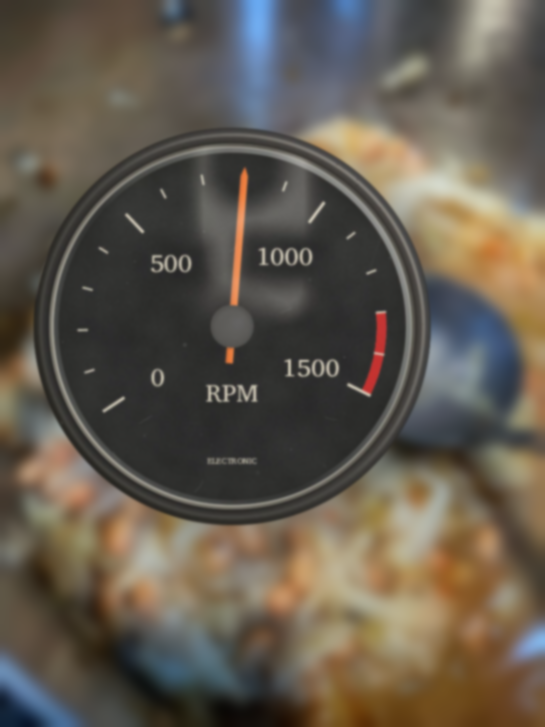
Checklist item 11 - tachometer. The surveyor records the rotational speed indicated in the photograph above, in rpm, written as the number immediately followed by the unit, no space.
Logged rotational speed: 800rpm
